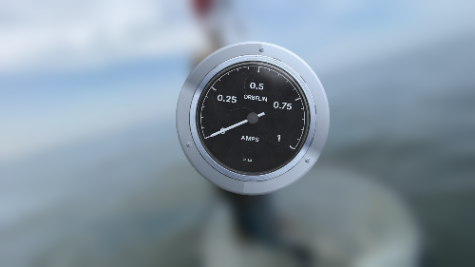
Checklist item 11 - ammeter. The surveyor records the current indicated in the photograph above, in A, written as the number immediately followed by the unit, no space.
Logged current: 0A
